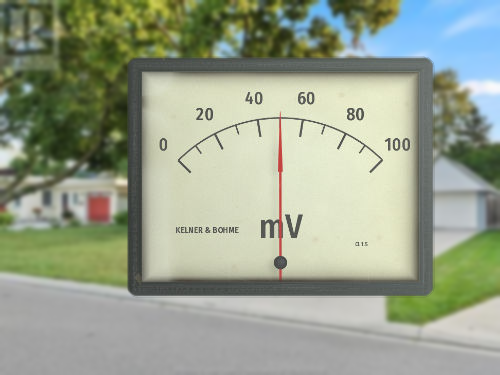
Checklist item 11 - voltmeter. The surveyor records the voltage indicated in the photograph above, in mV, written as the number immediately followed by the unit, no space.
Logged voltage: 50mV
